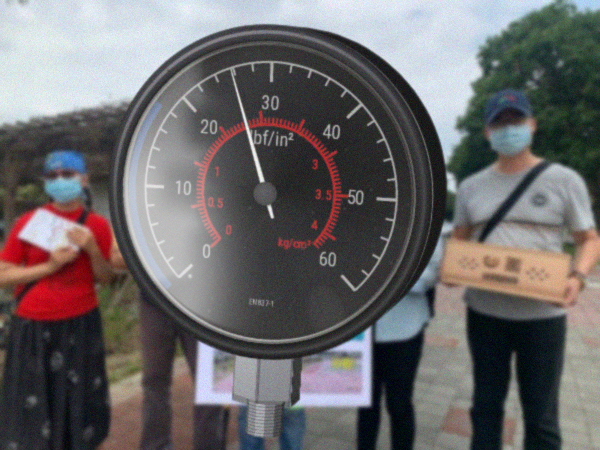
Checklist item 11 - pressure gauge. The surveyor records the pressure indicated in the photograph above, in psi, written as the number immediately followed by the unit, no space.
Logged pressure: 26psi
